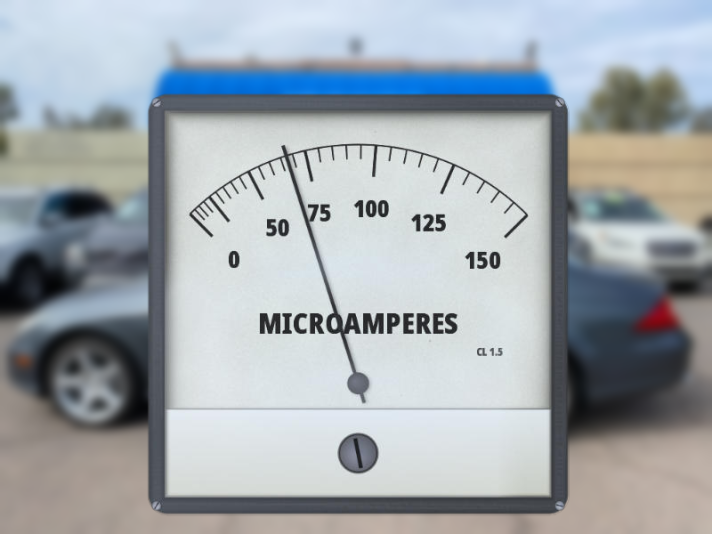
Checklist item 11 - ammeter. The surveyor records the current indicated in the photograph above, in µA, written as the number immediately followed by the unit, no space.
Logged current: 67.5µA
